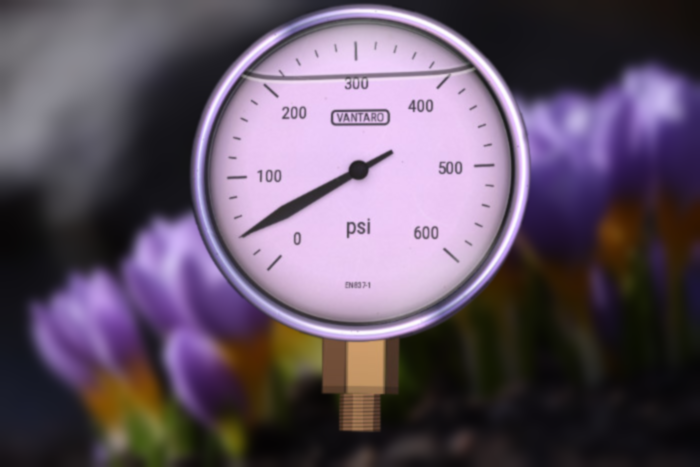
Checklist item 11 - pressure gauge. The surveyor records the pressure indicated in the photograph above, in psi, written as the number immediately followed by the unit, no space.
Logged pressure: 40psi
